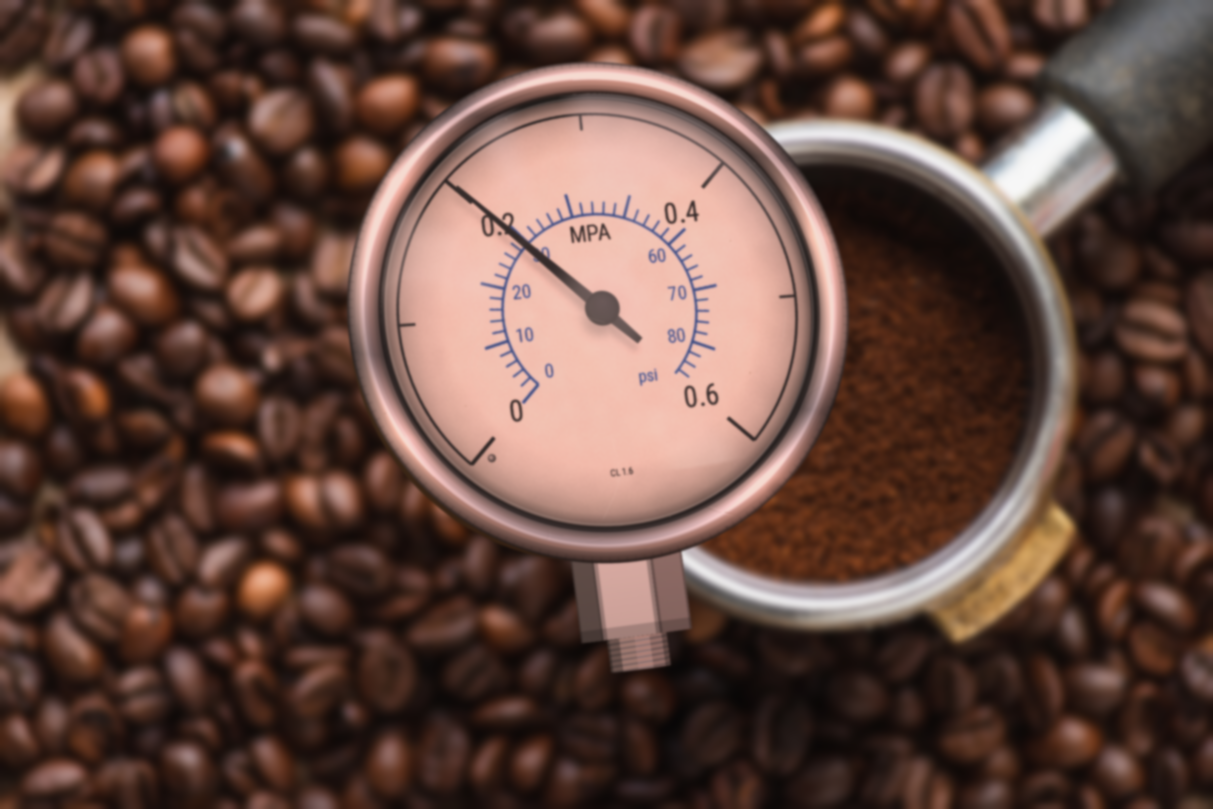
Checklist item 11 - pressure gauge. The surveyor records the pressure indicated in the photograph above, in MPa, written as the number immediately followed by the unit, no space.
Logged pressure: 0.2MPa
